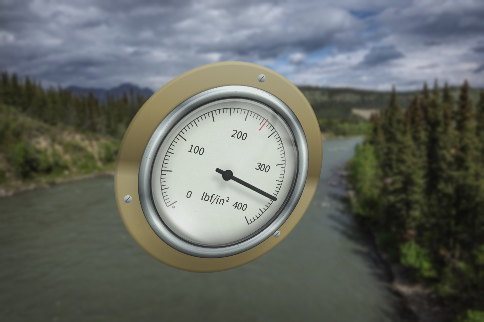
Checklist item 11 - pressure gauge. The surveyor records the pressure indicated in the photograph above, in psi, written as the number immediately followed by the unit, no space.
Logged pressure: 350psi
